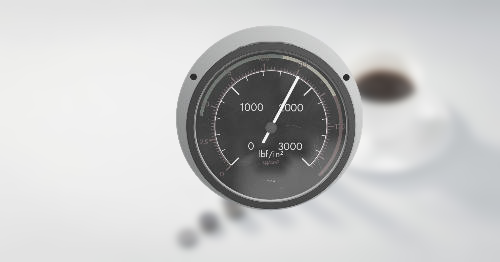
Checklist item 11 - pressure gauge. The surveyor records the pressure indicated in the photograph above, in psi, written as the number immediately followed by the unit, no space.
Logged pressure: 1800psi
